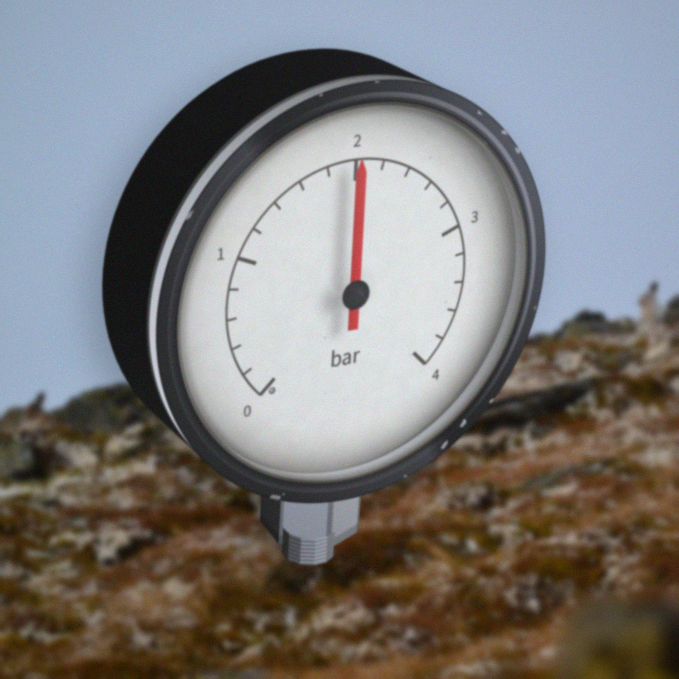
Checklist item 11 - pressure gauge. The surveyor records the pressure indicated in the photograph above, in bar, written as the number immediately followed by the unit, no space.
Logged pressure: 2bar
